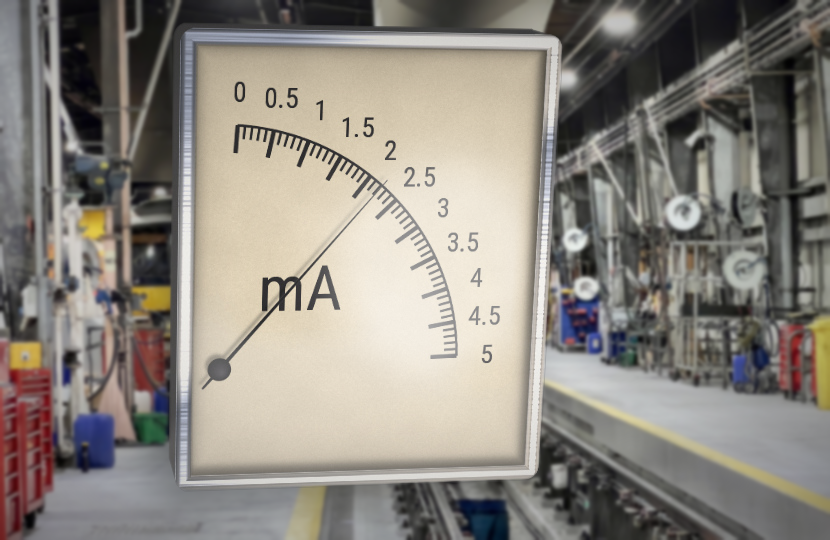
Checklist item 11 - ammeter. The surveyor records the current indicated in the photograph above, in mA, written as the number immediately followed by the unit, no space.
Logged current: 2.2mA
